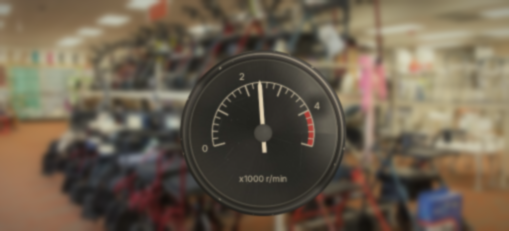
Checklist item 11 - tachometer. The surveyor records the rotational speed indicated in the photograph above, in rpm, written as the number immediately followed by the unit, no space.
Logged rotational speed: 2400rpm
